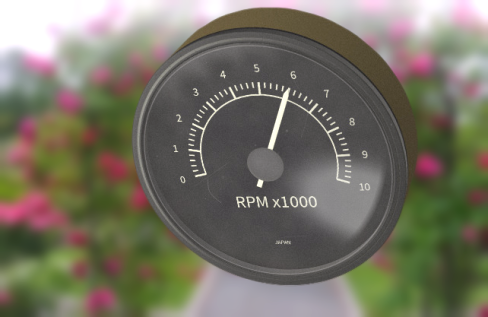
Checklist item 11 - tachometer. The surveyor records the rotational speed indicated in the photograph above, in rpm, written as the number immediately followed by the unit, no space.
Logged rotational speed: 6000rpm
